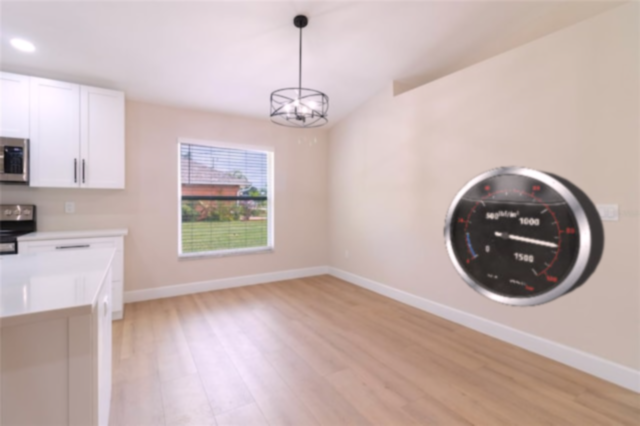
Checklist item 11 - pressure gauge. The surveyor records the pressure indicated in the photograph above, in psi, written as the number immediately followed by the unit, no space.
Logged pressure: 1250psi
